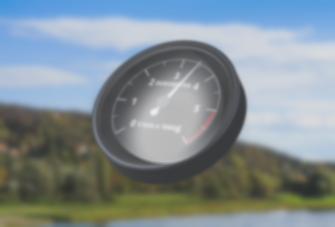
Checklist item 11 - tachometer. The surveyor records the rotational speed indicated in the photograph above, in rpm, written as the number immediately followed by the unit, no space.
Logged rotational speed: 3500rpm
